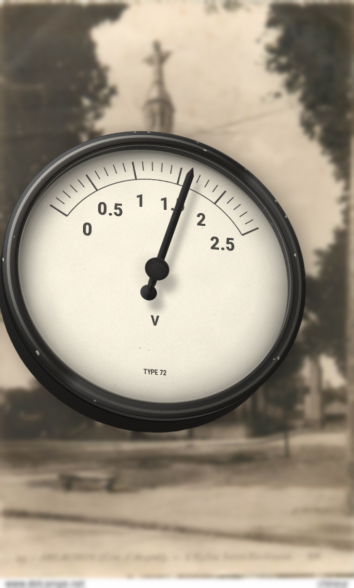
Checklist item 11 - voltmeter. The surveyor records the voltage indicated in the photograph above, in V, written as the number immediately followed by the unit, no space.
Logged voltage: 1.6V
